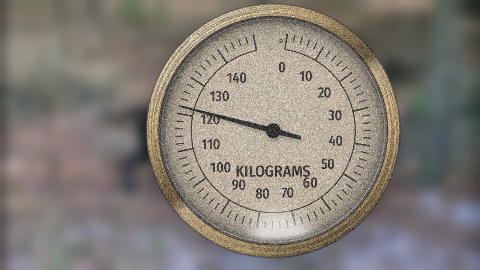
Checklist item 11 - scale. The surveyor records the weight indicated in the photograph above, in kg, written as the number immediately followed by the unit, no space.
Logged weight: 122kg
